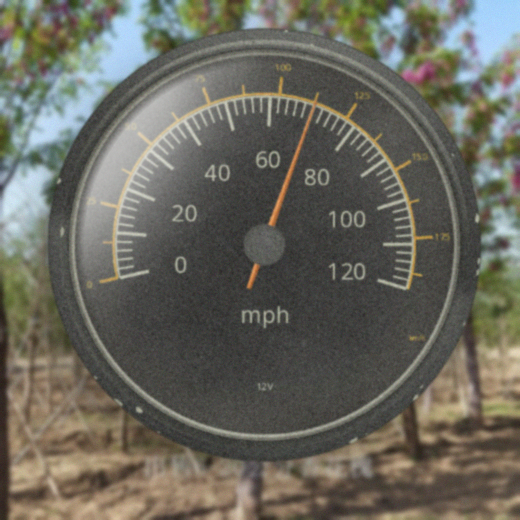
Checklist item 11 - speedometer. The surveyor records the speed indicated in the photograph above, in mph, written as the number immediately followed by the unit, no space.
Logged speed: 70mph
